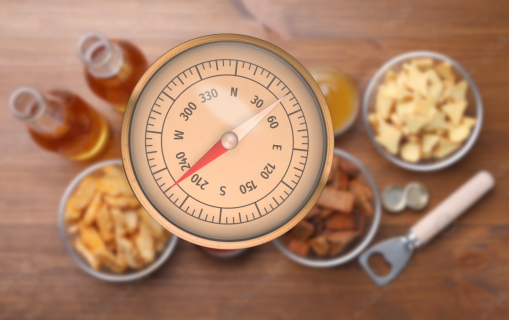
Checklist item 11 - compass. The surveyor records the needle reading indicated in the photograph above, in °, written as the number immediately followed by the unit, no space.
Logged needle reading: 225°
